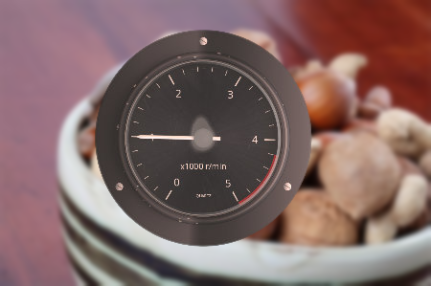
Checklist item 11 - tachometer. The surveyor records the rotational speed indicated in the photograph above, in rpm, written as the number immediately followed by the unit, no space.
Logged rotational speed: 1000rpm
